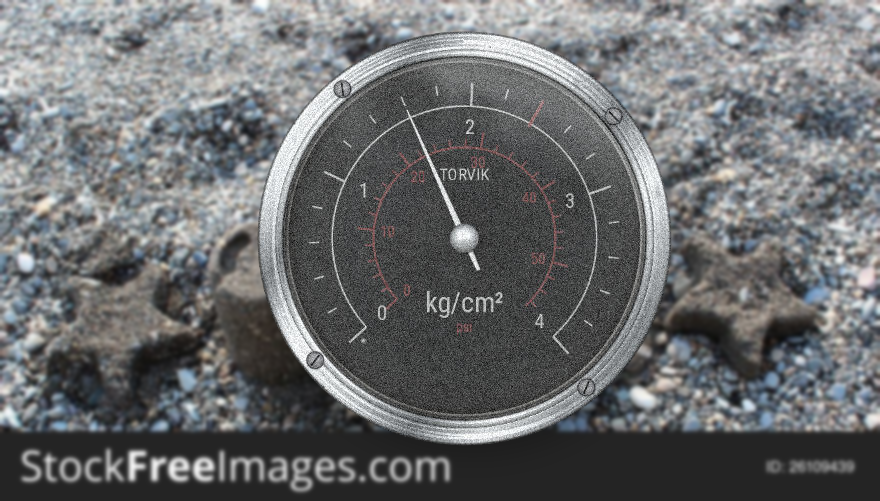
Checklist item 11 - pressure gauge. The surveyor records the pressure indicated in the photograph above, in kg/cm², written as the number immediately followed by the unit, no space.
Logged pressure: 1.6kg/cm²
